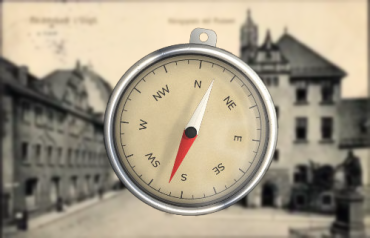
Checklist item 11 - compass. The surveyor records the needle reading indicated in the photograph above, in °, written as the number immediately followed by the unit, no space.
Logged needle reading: 195°
